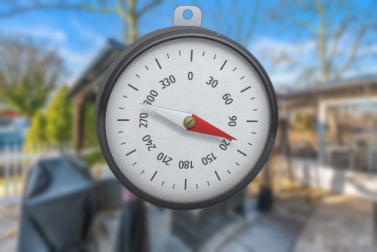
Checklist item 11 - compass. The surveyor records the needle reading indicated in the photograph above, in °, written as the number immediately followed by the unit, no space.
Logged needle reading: 110°
